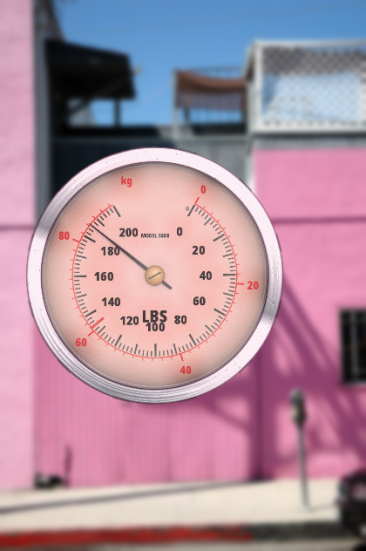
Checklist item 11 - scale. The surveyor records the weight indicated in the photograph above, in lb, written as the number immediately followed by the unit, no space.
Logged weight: 186lb
